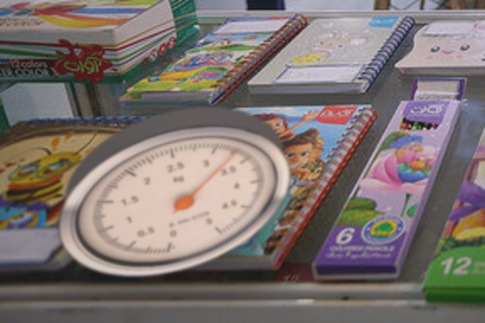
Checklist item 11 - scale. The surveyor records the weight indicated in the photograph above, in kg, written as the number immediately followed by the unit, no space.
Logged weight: 3.25kg
